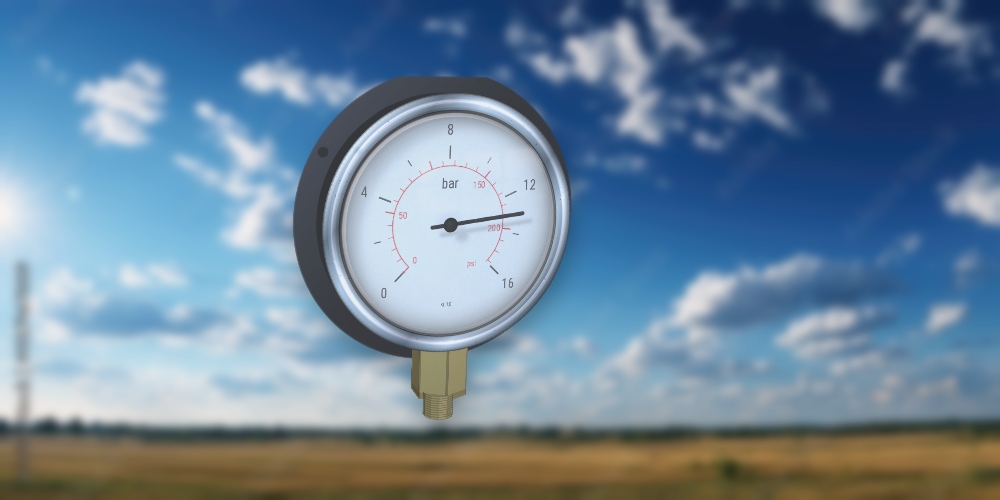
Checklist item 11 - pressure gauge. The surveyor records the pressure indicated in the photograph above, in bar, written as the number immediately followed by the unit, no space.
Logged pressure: 13bar
